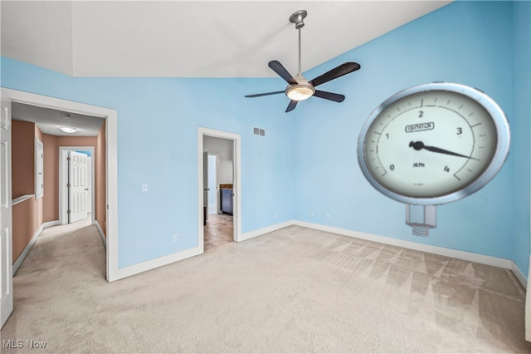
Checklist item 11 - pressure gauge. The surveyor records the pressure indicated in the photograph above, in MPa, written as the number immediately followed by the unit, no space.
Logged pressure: 3.6MPa
